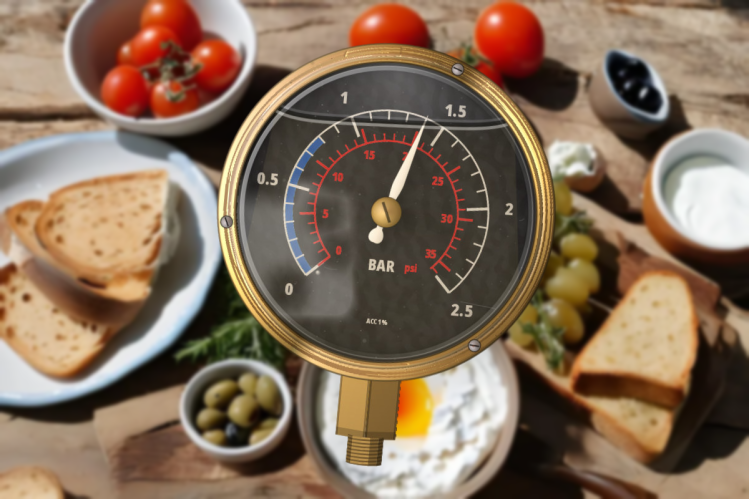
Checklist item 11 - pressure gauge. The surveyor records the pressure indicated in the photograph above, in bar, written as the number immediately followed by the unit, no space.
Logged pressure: 1.4bar
